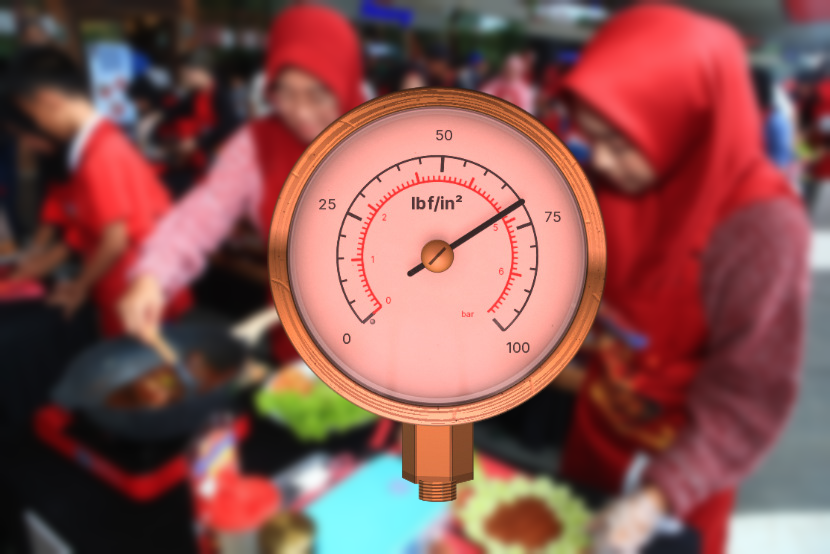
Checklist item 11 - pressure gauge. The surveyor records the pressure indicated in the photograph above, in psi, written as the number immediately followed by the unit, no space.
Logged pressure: 70psi
